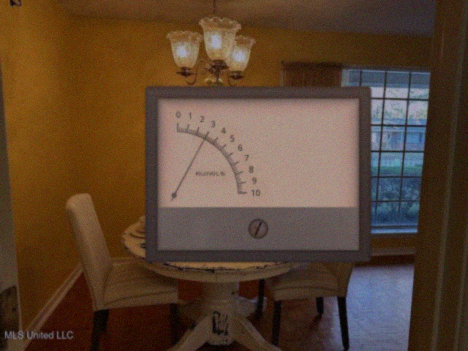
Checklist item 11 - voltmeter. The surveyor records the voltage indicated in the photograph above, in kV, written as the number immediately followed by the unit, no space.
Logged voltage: 3kV
